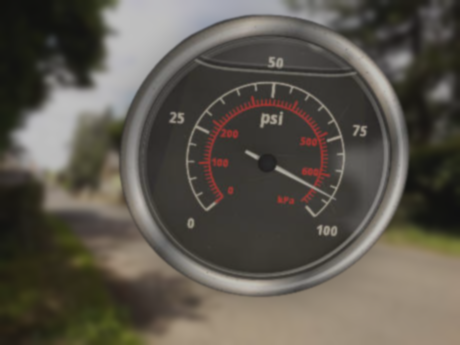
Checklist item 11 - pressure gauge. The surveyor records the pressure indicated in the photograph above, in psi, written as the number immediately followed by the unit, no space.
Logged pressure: 92.5psi
